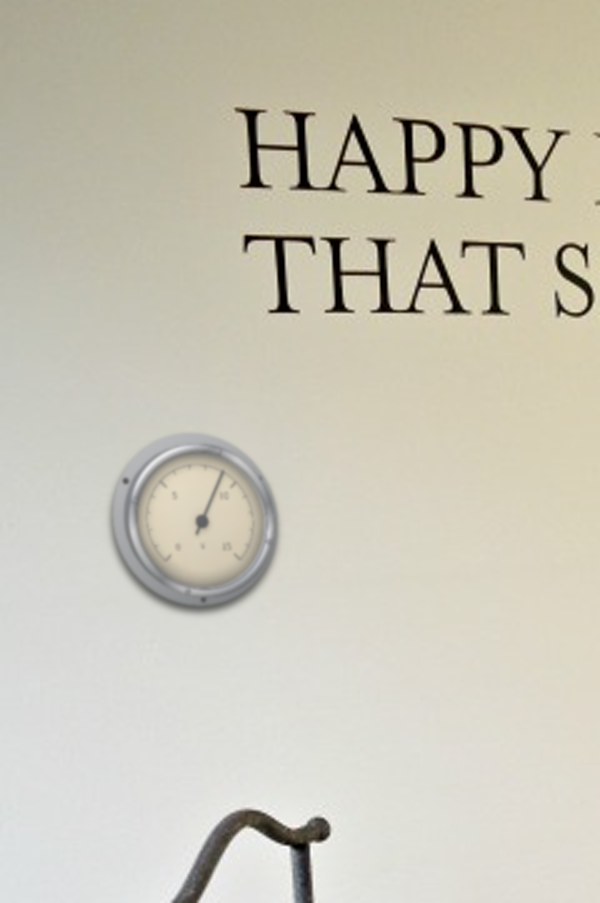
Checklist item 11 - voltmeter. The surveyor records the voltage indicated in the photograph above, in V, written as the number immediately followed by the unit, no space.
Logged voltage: 9V
